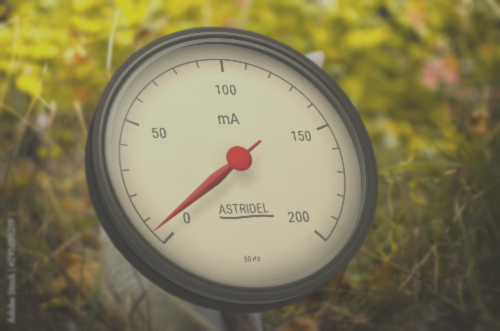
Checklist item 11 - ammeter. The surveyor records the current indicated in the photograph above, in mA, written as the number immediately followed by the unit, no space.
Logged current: 5mA
